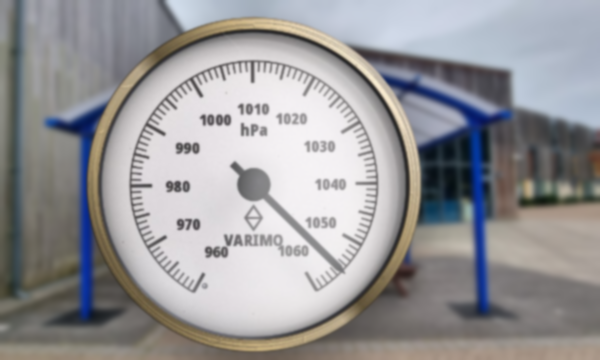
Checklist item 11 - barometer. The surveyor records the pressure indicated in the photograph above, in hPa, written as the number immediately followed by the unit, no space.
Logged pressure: 1055hPa
